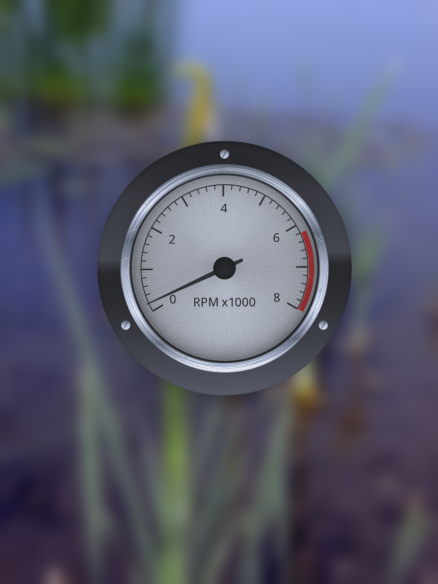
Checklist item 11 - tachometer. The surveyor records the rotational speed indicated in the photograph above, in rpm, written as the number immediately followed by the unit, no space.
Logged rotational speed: 200rpm
